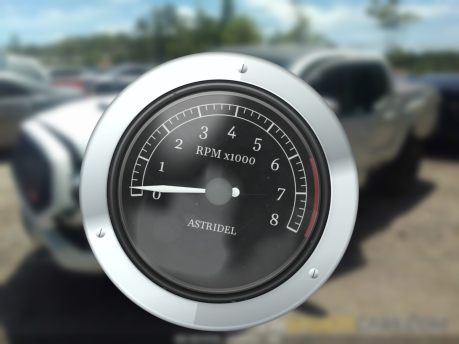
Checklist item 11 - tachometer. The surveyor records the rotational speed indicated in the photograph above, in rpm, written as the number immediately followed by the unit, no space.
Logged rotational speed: 200rpm
